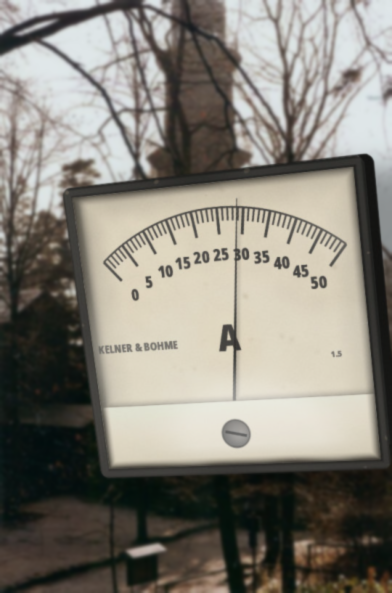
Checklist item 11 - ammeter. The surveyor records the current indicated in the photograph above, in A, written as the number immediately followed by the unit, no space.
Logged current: 29A
